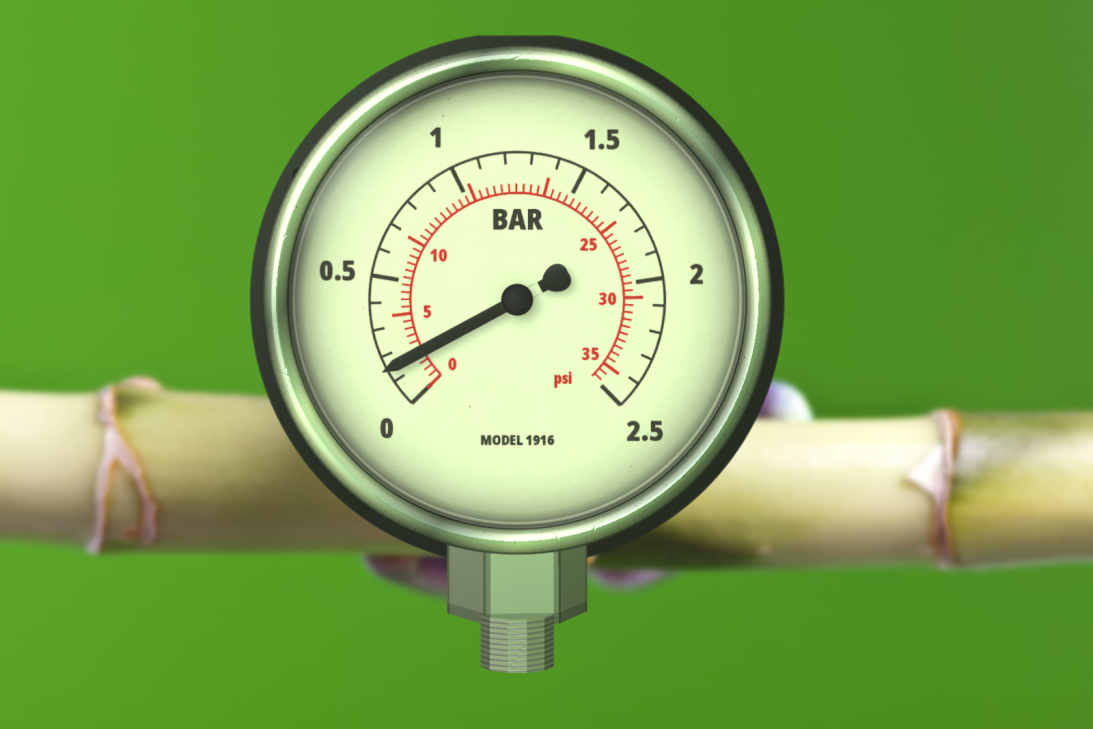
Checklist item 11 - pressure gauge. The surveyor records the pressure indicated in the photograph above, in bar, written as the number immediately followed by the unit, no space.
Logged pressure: 0.15bar
